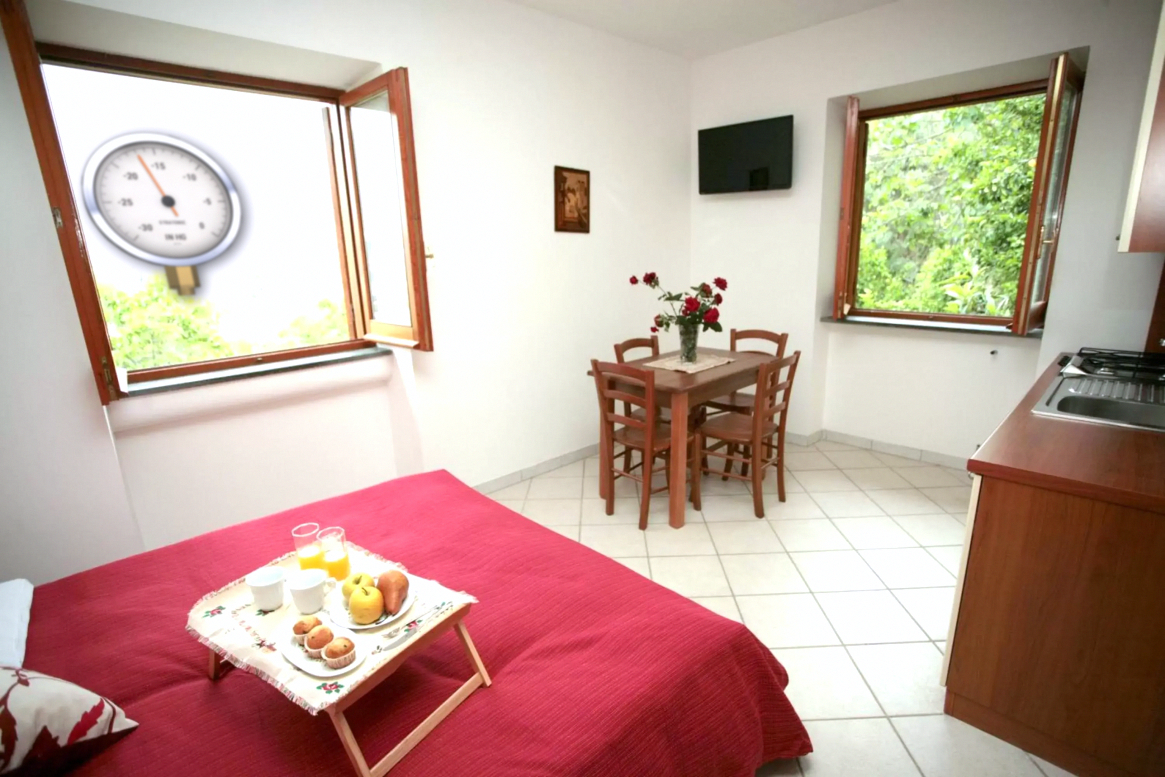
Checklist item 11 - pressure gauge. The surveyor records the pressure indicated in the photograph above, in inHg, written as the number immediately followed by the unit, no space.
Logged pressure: -17inHg
